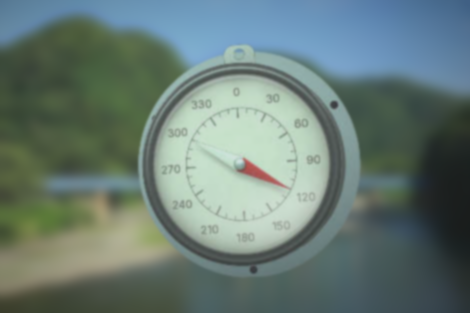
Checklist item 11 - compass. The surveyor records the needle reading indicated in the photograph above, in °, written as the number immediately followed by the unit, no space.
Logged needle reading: 120°
